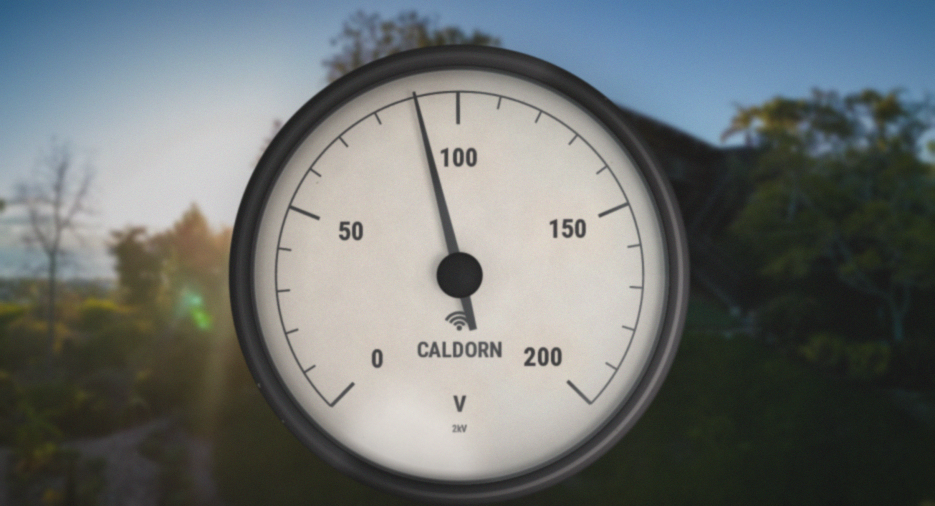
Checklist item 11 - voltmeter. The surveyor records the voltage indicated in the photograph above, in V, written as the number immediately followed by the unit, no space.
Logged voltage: 90V
